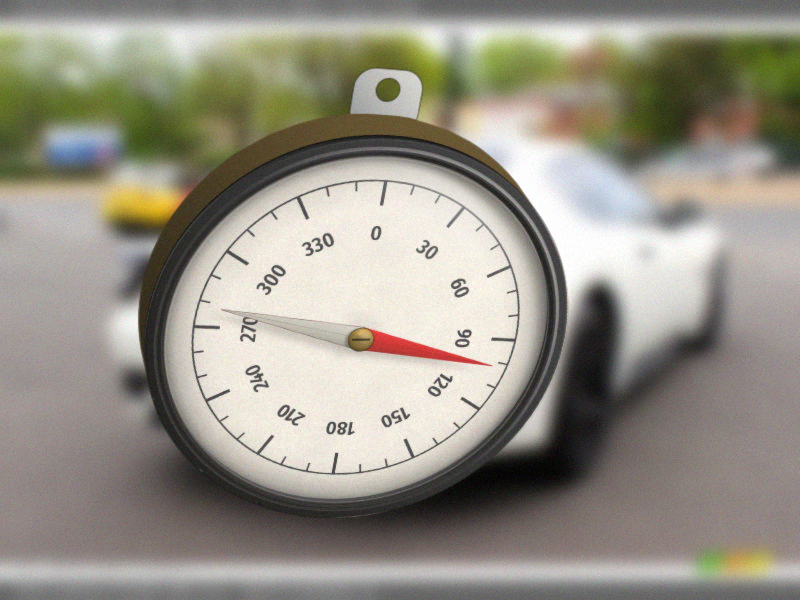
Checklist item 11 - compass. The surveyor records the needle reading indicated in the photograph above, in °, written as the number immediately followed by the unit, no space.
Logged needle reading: 100°
